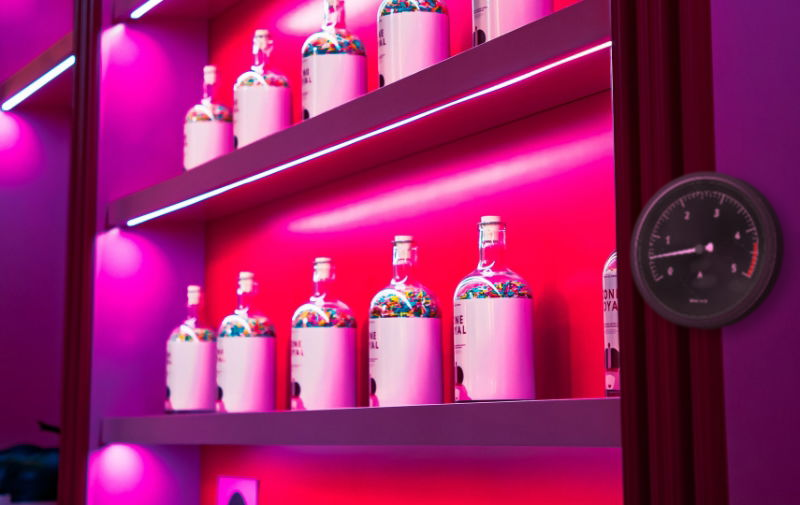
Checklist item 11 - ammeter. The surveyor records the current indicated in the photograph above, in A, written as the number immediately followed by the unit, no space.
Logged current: 0.5A
